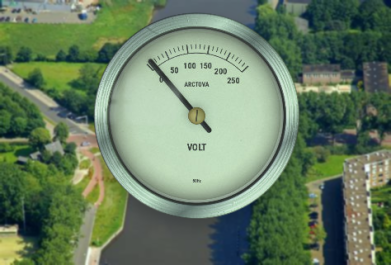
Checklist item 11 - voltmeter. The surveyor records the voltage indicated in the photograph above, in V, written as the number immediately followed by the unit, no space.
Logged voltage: 10V
